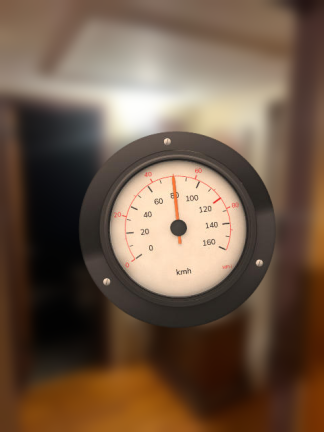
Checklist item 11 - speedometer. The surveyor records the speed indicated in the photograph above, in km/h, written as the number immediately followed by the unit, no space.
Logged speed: 80km/h
